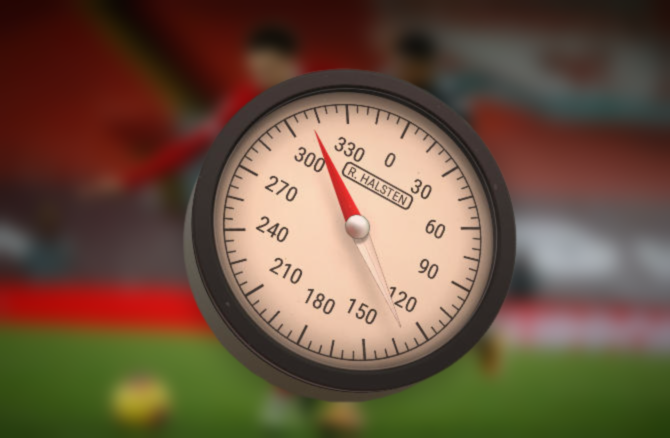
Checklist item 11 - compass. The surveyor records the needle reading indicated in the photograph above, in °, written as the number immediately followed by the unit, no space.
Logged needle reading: 310°
